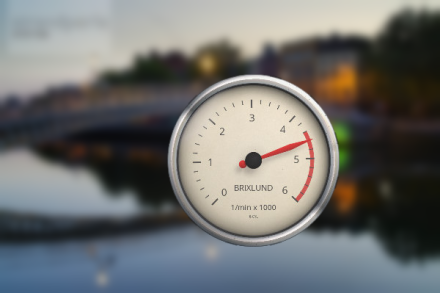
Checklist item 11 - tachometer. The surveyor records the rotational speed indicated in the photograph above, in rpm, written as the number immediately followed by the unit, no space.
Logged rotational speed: 4600rpm
